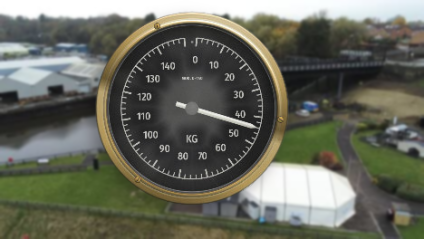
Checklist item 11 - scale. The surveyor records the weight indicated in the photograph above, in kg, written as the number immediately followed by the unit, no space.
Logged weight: 44kg
